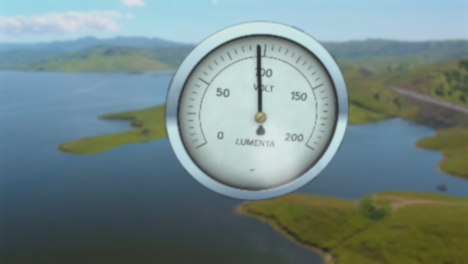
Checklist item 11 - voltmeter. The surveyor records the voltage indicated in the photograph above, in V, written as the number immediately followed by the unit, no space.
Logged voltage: 95V
